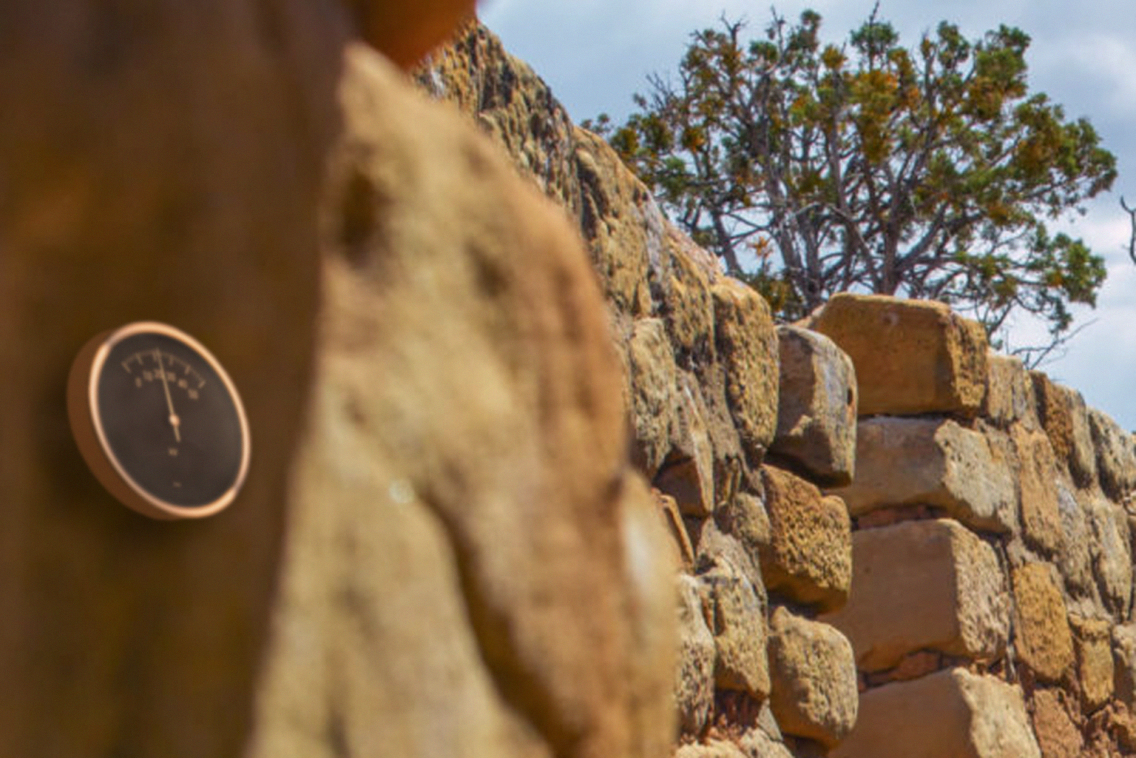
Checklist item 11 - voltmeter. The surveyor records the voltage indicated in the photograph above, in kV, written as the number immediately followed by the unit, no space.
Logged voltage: 20kV
